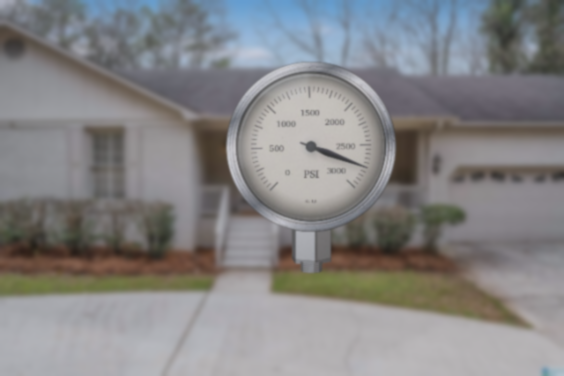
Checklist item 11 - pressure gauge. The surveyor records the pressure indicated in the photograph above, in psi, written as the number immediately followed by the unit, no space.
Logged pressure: 2750psi
